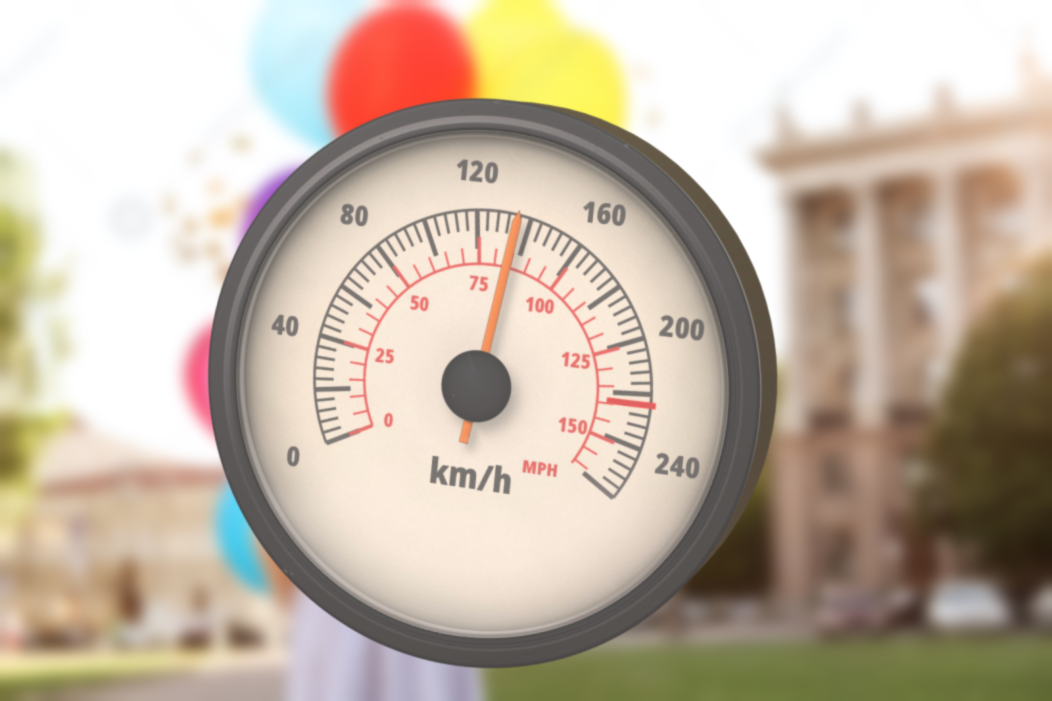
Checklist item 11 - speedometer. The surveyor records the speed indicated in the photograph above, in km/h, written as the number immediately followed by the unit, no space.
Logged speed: 136km/h
